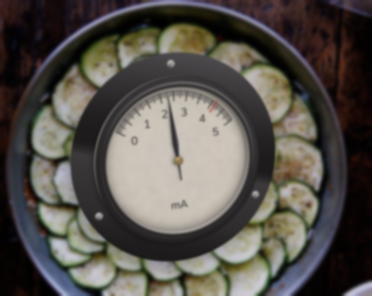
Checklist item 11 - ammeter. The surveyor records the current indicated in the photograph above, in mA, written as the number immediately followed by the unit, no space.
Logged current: 2.25mA
